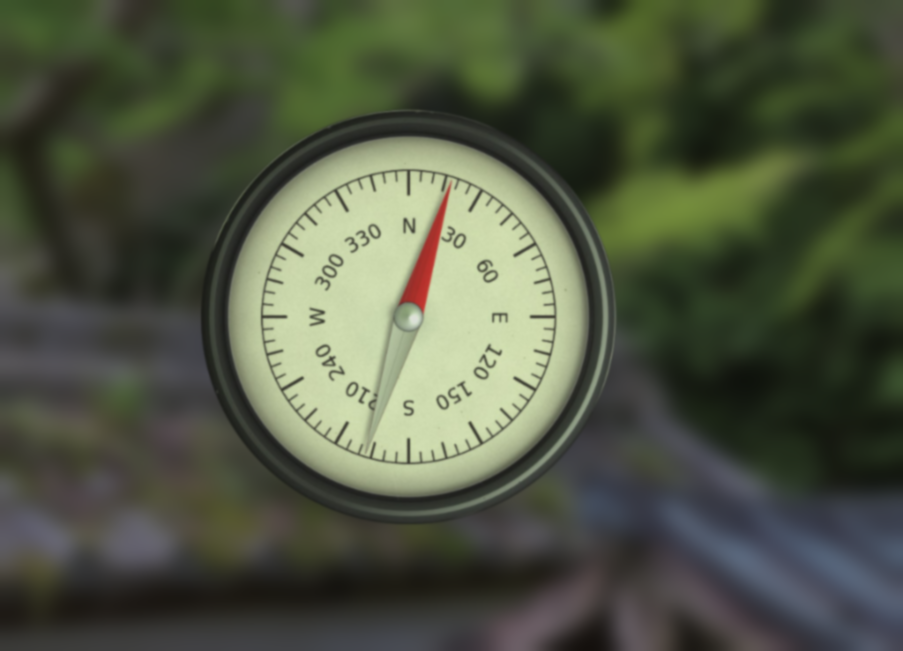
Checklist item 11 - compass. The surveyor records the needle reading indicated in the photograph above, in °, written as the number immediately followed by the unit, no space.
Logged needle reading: 17.5°
